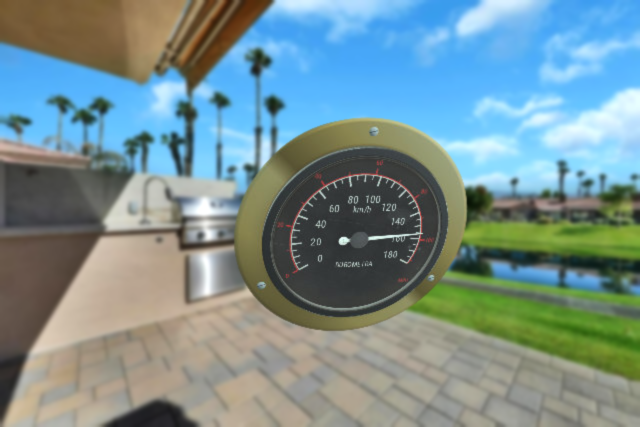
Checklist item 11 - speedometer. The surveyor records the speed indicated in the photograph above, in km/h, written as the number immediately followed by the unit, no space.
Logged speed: 155km/h
